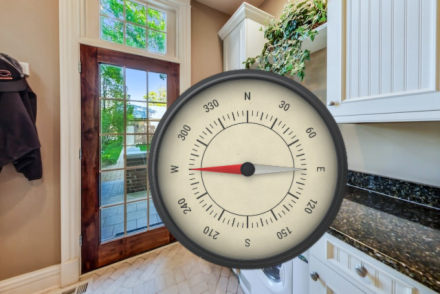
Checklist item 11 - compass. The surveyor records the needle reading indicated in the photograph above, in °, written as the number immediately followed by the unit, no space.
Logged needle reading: 270°
